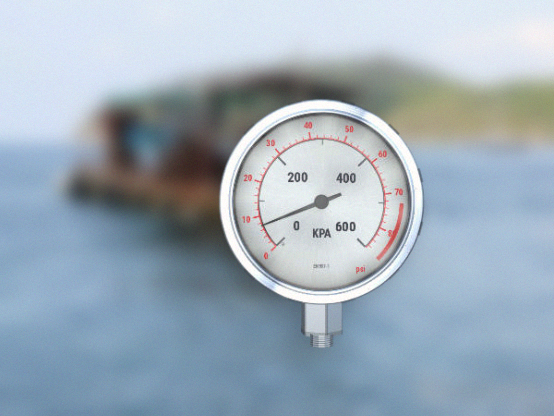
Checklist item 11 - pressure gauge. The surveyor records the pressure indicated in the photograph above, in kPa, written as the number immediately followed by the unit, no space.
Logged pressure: 50kPa
